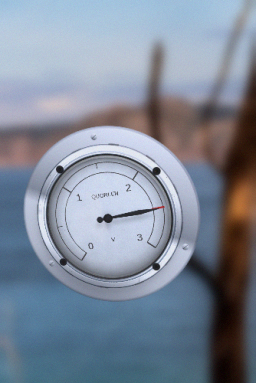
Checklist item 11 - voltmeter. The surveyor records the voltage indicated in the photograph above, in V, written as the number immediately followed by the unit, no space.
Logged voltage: 2.5V
